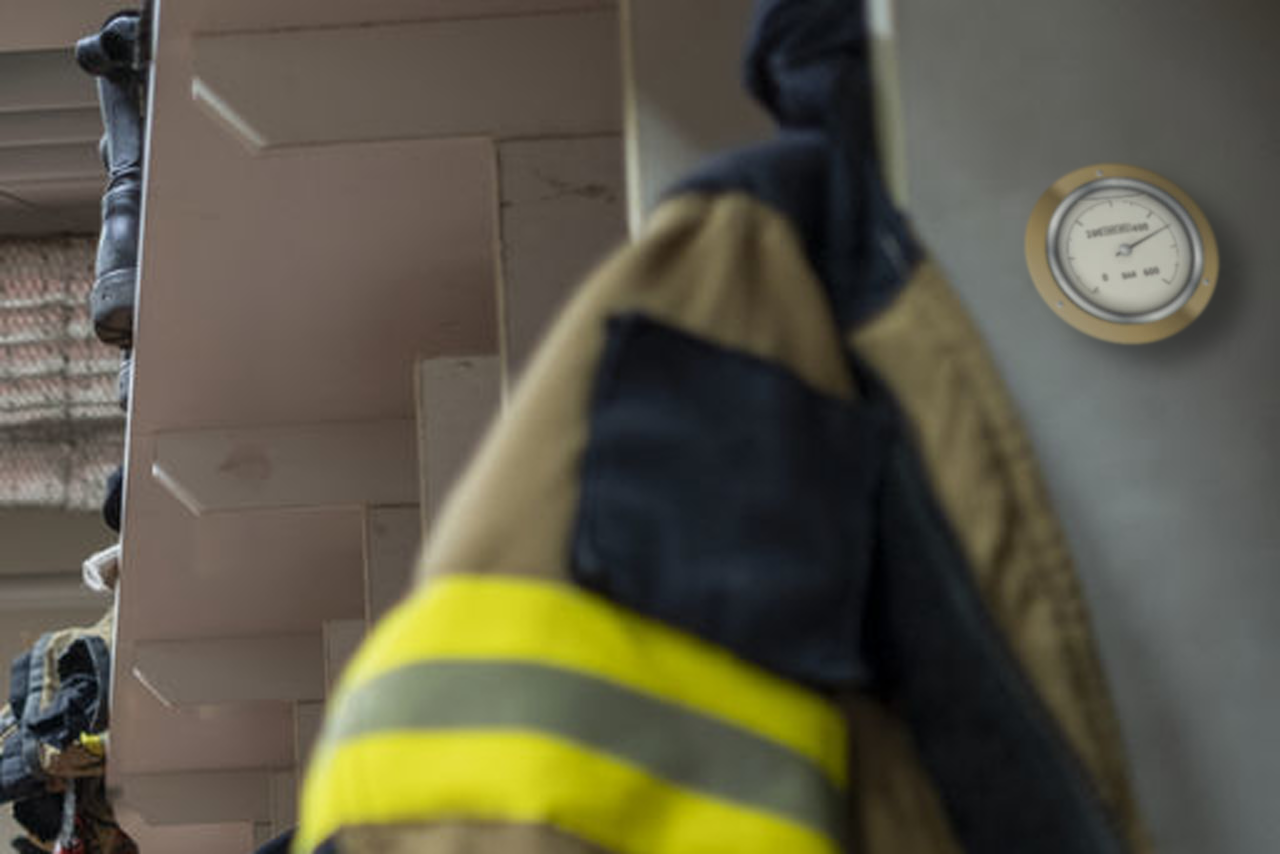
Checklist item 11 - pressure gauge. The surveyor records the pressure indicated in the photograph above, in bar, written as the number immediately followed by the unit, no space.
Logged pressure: 450bar
